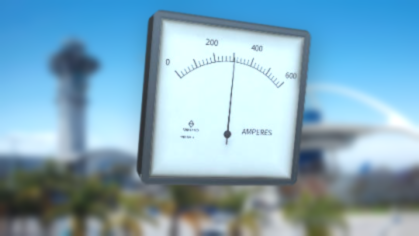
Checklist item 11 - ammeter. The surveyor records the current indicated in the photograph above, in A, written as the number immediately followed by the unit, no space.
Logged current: 300A
